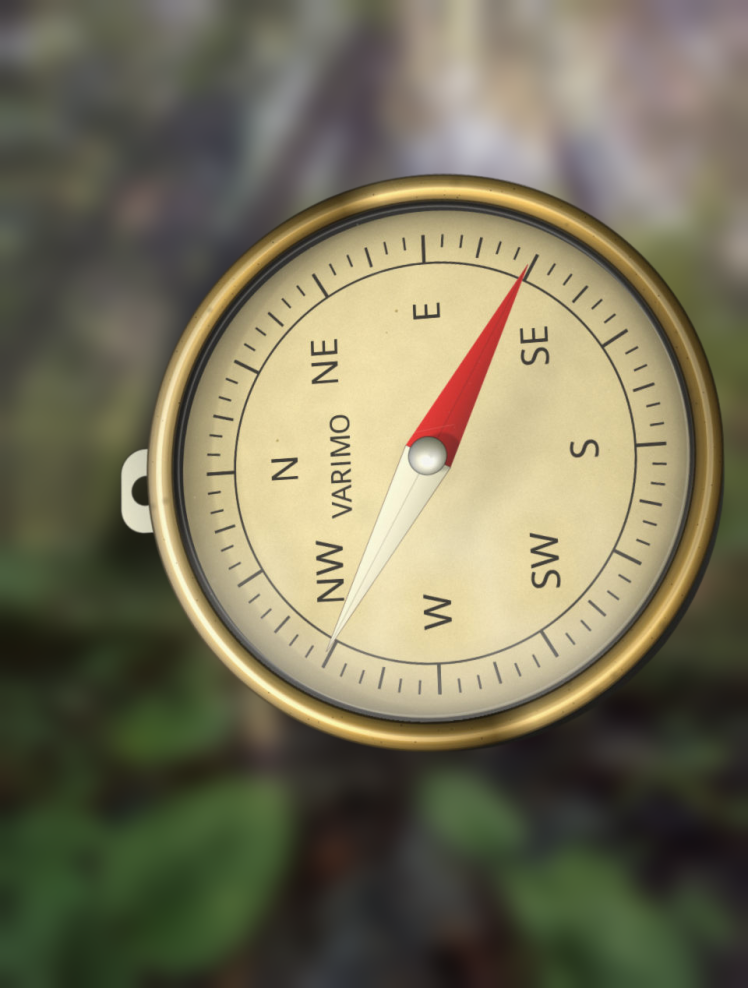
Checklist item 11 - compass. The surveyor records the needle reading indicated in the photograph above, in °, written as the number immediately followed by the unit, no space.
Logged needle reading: 120°
